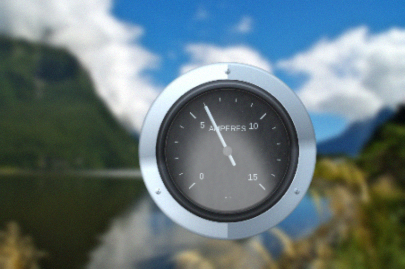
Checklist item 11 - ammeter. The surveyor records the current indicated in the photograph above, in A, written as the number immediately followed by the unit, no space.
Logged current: 6A
